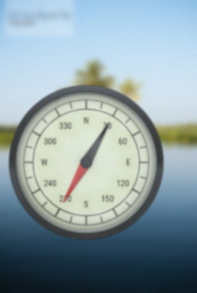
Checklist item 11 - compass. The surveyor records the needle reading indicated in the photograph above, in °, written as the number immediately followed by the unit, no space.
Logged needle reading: 210°
